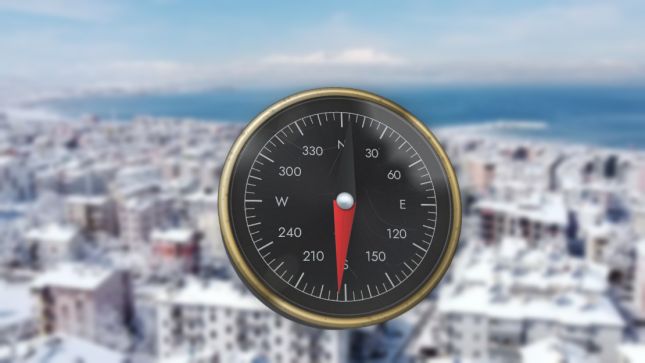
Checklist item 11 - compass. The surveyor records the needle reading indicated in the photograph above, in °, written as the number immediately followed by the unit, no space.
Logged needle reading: 185°
